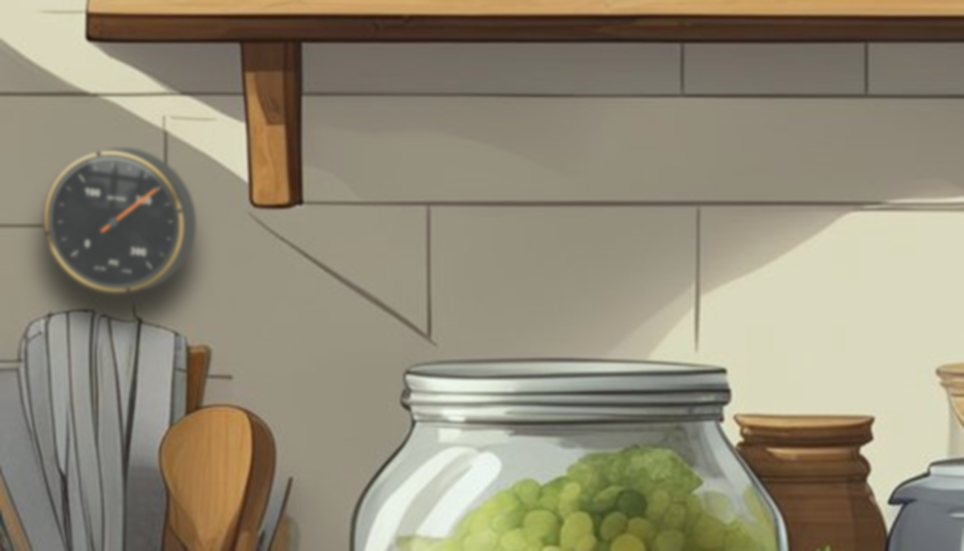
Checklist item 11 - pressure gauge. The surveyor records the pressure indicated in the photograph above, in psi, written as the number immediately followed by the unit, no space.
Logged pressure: 200psi
